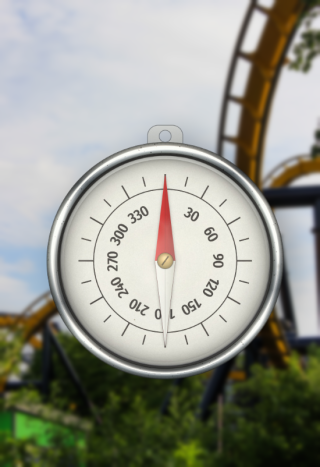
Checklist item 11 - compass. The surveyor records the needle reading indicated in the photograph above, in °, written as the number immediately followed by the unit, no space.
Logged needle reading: 0°
